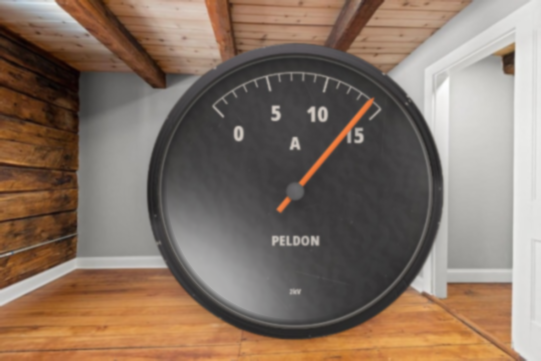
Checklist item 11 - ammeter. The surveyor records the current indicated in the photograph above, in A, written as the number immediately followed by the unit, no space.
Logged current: 14A
